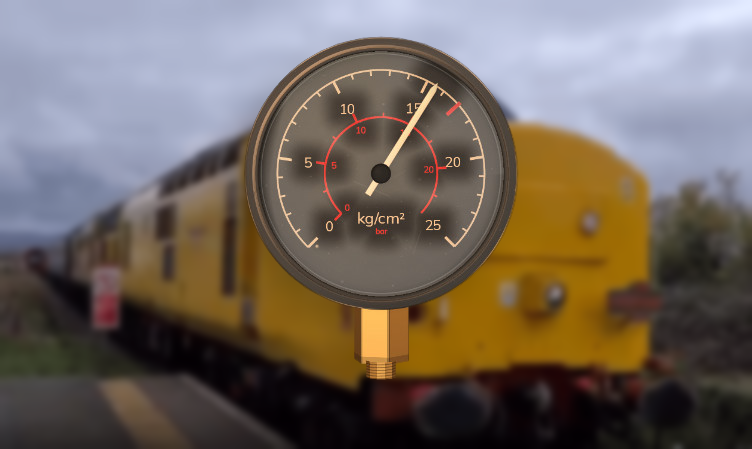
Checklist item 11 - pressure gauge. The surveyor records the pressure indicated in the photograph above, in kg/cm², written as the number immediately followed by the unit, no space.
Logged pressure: 15.5kg/cm²
